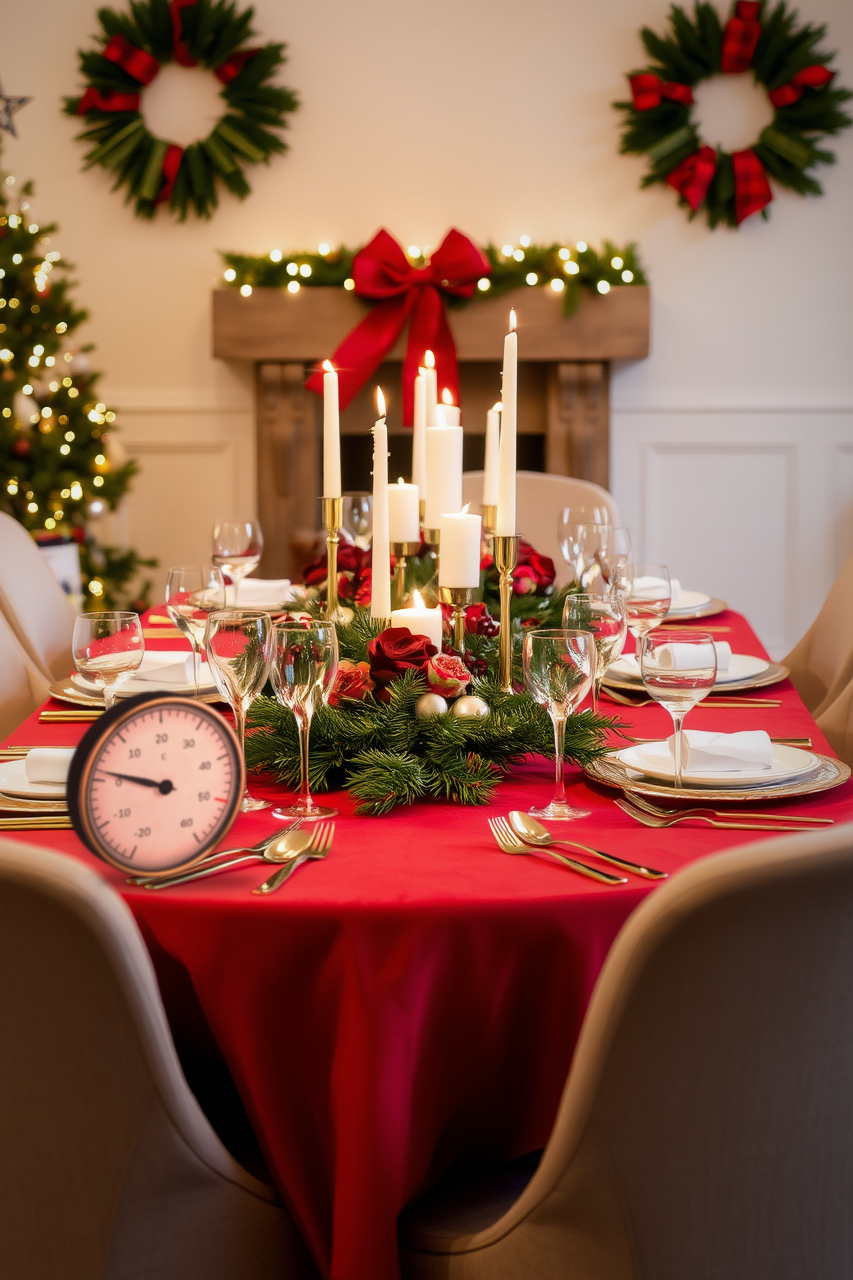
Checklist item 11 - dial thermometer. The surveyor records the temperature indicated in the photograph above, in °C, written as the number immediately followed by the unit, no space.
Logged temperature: 2°C
